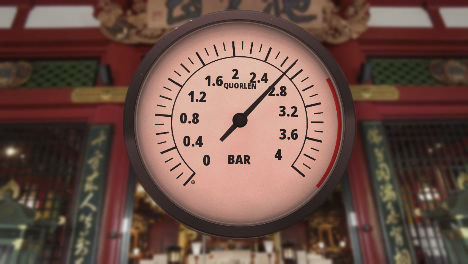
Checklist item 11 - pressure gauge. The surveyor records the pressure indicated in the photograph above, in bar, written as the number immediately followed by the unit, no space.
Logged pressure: 2.7bar
